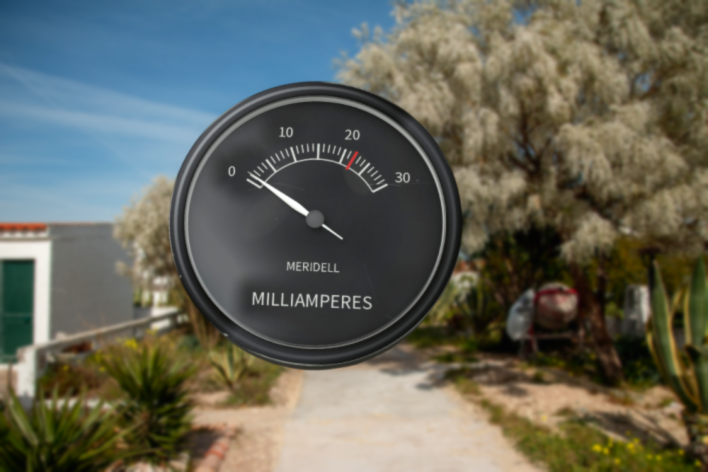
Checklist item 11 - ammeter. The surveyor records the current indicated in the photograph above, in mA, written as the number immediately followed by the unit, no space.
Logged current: 1mA
